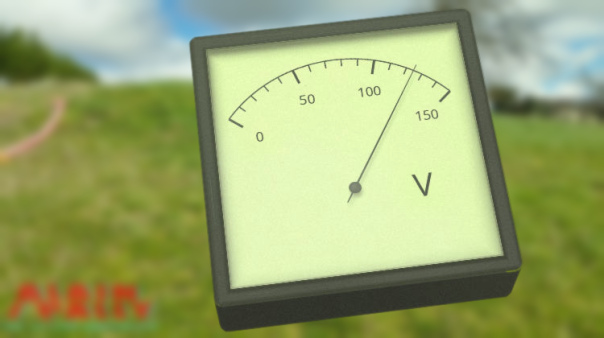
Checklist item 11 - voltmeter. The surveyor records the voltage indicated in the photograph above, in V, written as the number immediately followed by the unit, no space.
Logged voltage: 125V
